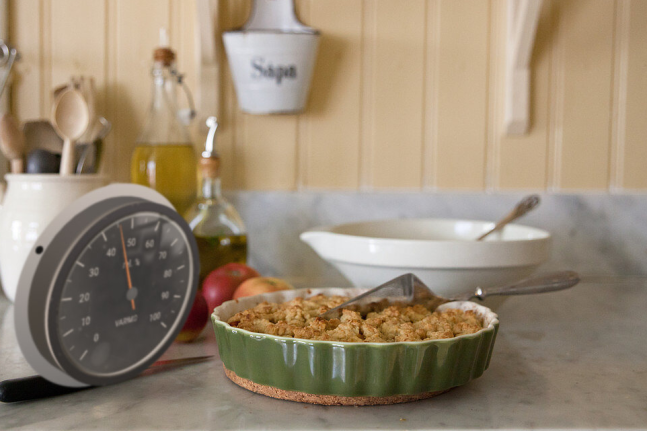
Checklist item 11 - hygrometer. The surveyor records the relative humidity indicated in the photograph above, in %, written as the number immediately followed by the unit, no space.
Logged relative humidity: 45%
